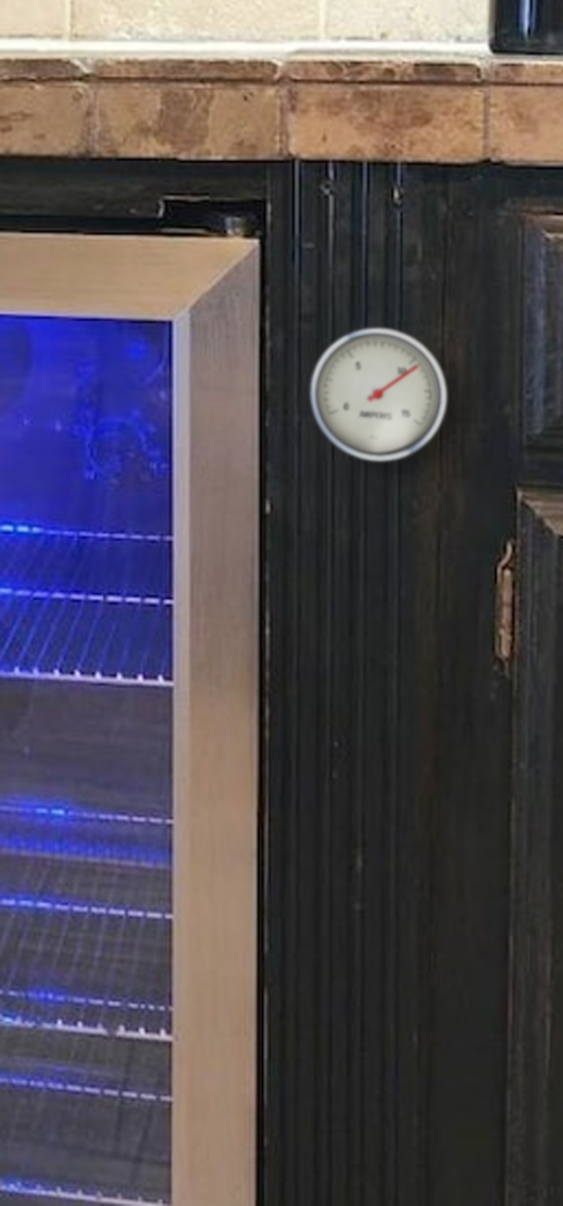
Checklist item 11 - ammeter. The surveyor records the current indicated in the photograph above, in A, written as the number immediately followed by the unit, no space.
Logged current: 10.5A
